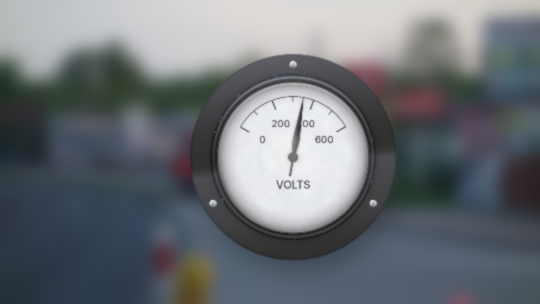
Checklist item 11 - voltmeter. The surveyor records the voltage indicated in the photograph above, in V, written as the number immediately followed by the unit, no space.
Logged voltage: 350V
